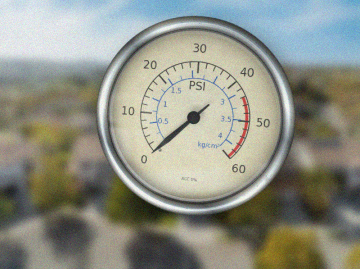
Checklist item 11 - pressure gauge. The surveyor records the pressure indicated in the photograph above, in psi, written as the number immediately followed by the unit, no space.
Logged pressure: 0psi
